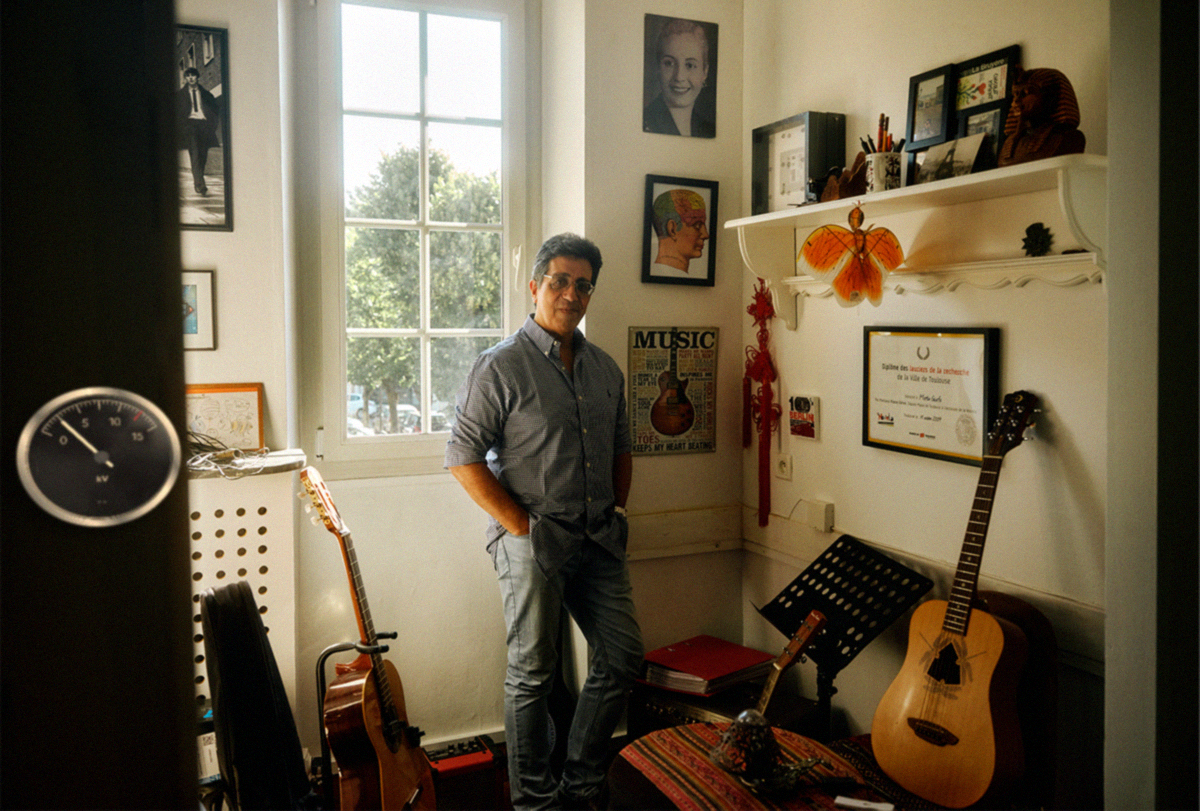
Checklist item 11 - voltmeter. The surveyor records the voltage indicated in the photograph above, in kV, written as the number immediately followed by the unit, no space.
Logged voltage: 2.5kV
